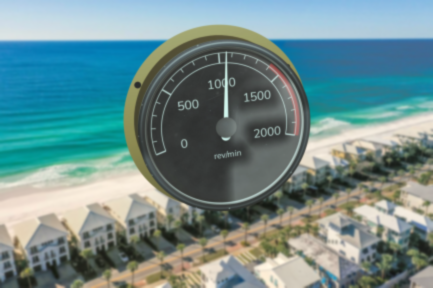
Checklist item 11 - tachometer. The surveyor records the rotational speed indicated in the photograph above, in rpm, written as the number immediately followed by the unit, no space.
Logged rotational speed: 1050rpm
